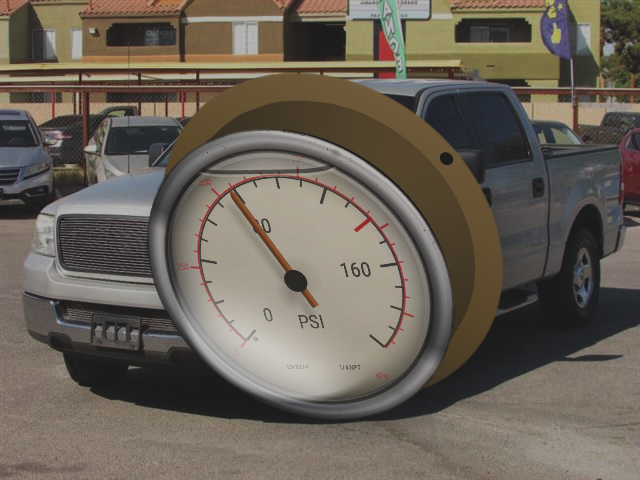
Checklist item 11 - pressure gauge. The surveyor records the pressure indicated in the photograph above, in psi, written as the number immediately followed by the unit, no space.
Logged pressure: 80psi
